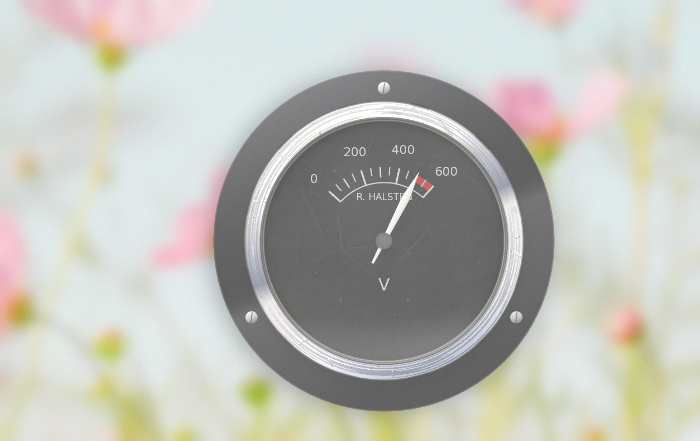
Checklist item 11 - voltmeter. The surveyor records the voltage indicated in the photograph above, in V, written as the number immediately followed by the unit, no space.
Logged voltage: 500V
